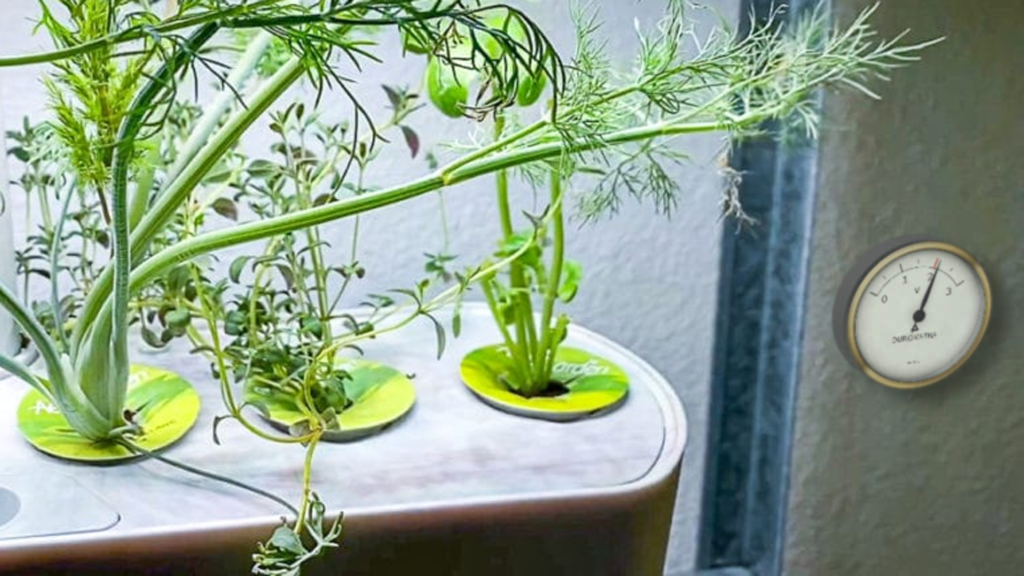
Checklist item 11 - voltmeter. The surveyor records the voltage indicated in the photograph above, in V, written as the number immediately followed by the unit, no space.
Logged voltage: 2V
